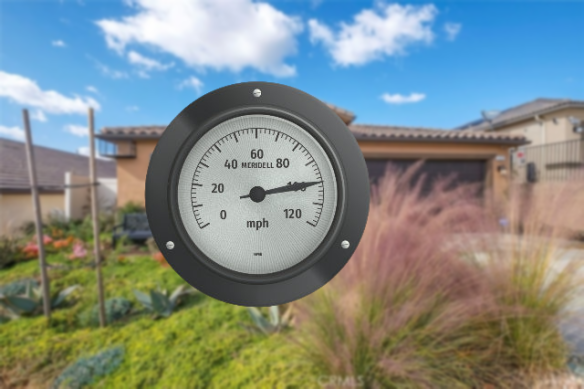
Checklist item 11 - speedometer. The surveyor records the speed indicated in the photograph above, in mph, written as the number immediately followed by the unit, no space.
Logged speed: 100mph
